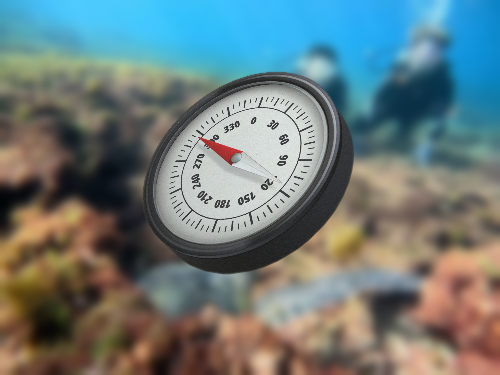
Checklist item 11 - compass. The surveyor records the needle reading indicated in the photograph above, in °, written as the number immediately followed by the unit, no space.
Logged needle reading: 295°
